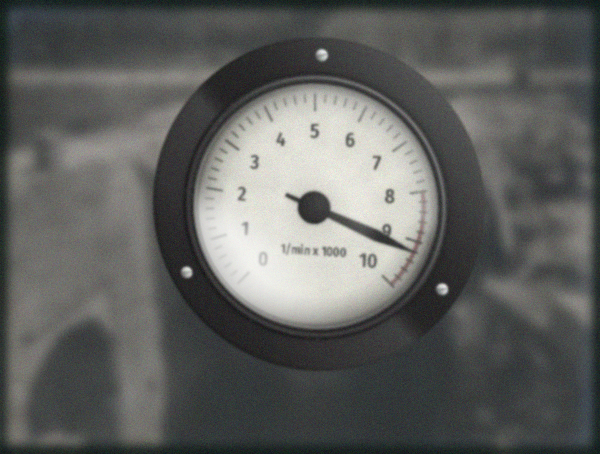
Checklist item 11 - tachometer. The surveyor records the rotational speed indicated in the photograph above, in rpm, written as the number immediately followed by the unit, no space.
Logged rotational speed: 9200rpm
